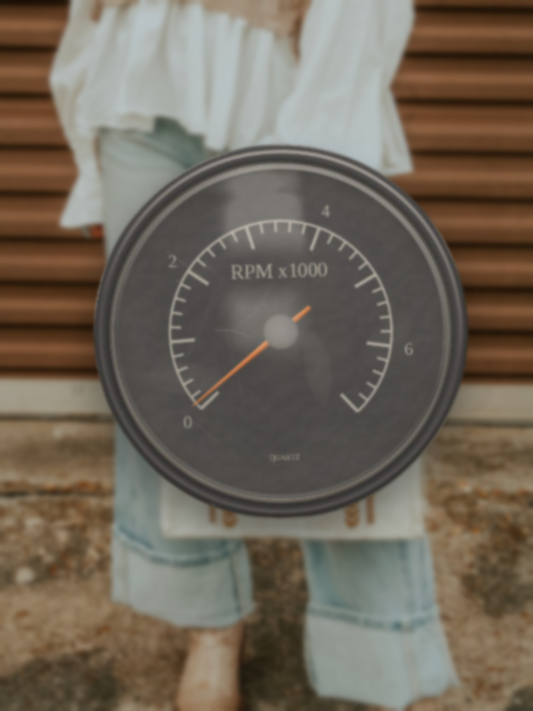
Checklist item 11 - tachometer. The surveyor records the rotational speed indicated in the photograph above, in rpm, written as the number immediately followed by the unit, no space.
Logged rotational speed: 100rpm
